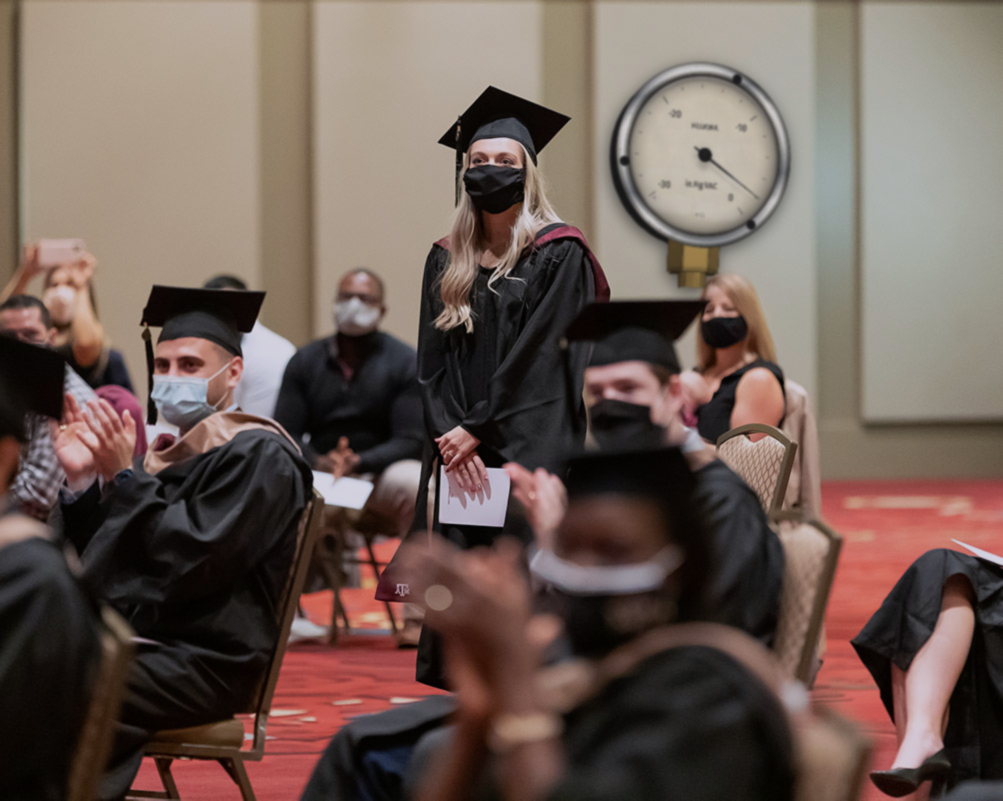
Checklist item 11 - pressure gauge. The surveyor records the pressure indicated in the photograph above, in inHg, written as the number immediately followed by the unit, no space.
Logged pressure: -2inHg
